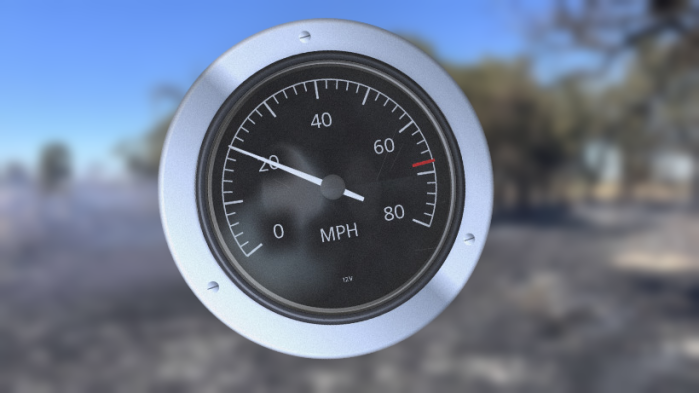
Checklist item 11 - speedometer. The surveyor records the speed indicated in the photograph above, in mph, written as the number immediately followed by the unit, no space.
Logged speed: 20mph
